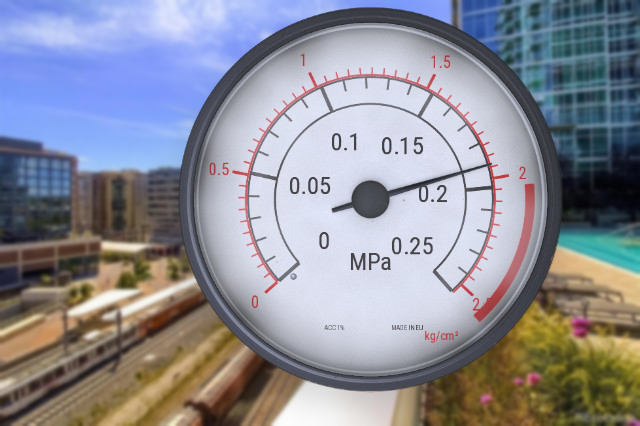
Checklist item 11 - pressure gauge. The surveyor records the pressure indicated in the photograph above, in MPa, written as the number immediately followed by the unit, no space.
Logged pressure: 0.19MPa
